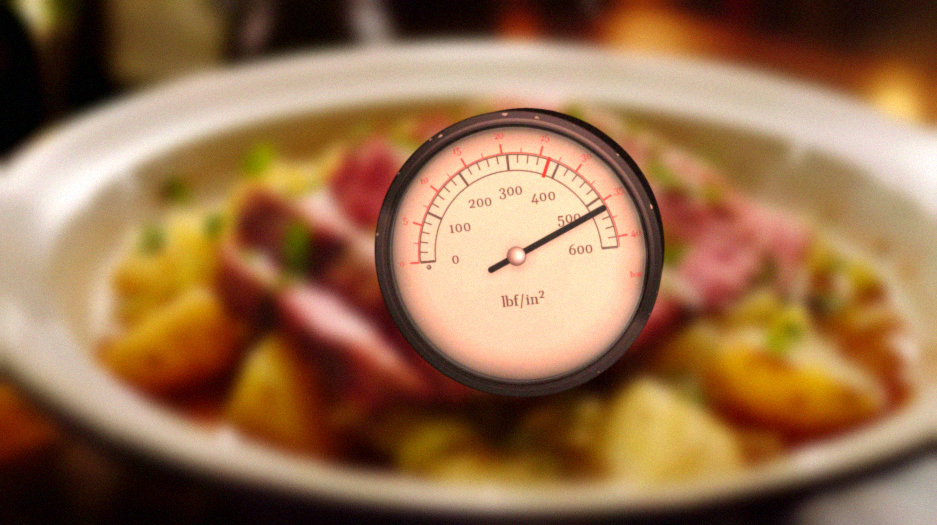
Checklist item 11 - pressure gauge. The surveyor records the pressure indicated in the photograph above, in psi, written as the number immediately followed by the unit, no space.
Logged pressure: 520psi
